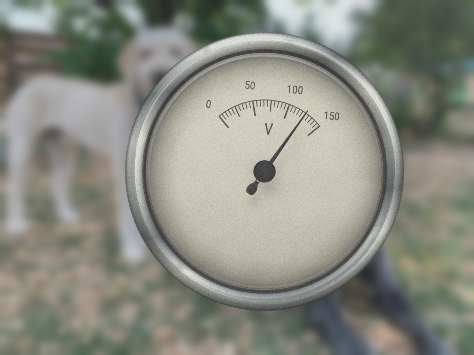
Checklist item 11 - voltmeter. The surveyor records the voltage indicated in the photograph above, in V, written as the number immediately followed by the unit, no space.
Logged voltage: 125V
